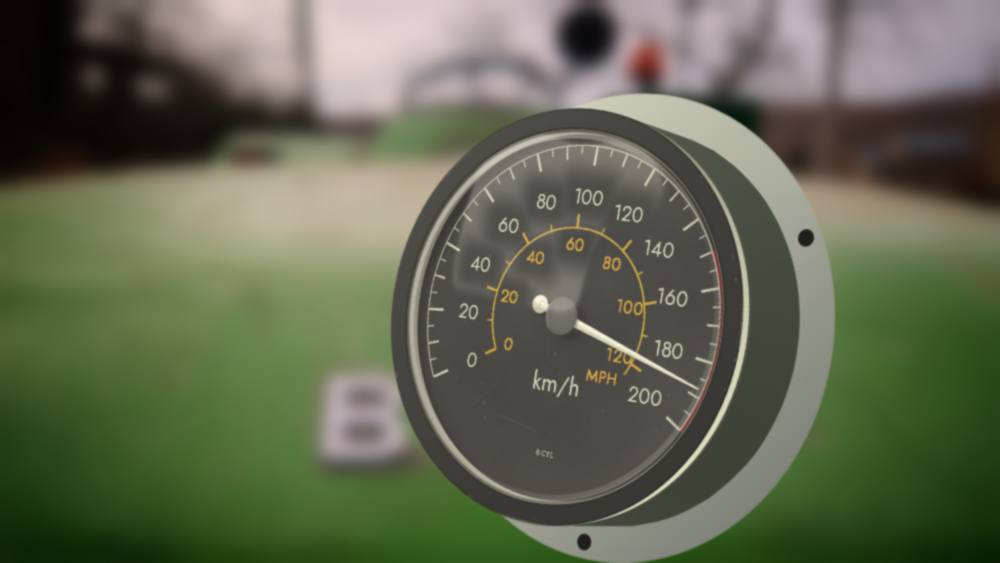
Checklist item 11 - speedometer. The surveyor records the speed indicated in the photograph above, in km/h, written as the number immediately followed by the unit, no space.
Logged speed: 187.5km/h
